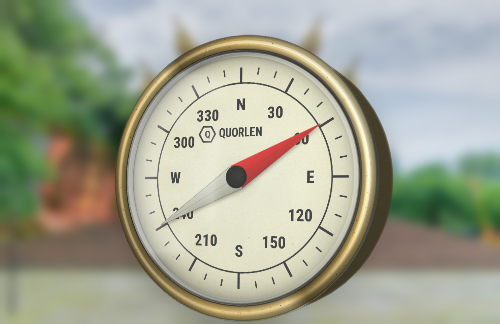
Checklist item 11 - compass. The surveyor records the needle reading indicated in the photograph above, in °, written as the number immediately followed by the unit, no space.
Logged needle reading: 60°
